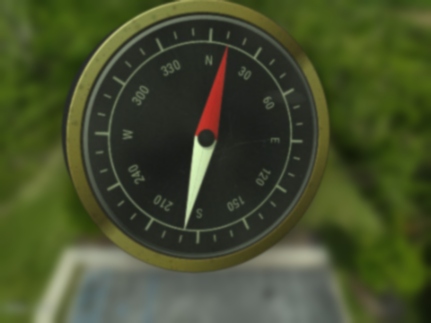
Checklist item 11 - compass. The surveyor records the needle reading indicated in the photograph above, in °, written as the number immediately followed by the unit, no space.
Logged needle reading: 10°
